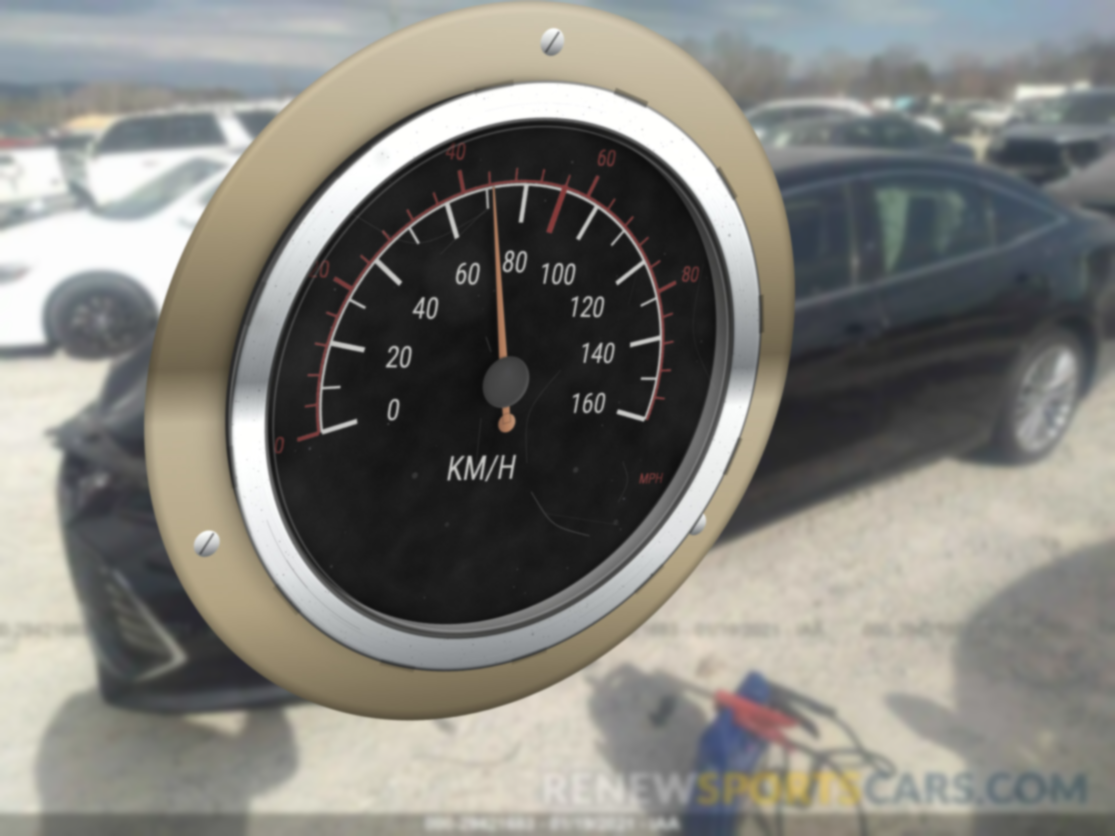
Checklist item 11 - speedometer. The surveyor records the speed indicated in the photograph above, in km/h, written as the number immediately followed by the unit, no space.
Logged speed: 70km/h
